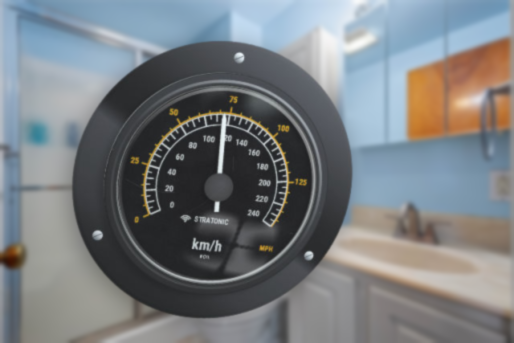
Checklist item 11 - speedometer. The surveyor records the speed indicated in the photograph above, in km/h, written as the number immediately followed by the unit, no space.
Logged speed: 115km/h
